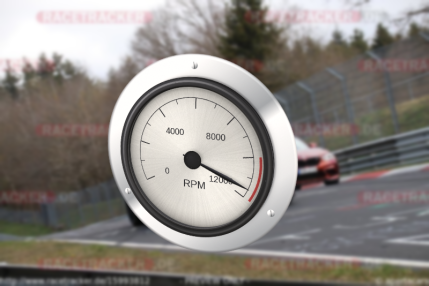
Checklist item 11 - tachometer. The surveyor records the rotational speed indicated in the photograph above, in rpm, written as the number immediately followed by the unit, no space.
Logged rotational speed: 11500rpm
